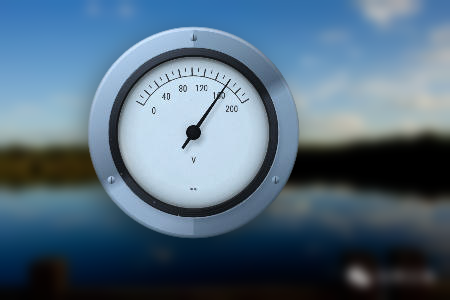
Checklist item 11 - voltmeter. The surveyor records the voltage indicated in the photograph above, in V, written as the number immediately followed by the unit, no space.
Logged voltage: 160V
